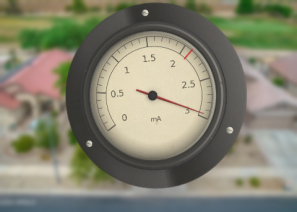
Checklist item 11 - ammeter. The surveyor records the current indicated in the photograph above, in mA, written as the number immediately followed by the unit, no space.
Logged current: 2.95mA
